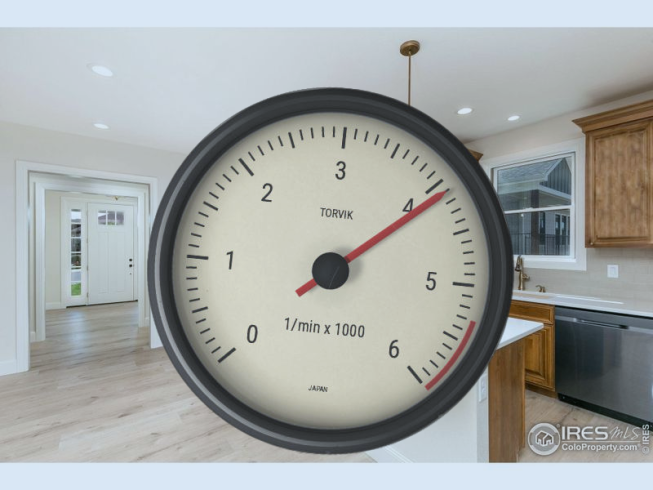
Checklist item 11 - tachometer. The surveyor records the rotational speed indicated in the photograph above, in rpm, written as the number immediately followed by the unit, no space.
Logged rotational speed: 4100rpm
